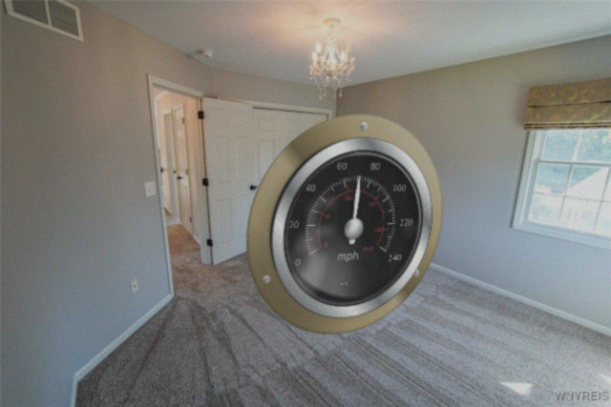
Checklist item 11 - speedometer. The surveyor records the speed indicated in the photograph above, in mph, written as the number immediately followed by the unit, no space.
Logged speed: 70mph
